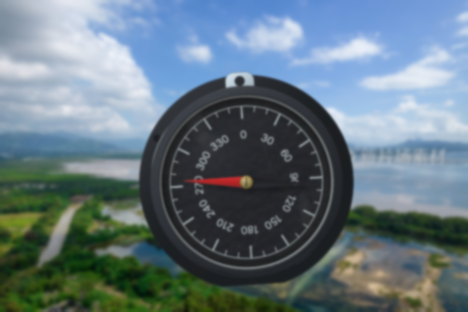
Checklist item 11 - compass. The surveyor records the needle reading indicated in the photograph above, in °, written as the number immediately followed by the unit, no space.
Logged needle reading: 275°
